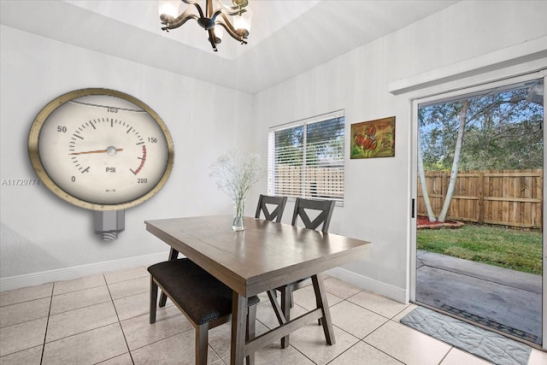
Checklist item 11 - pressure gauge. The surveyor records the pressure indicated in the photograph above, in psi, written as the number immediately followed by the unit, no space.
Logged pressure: 25psi
